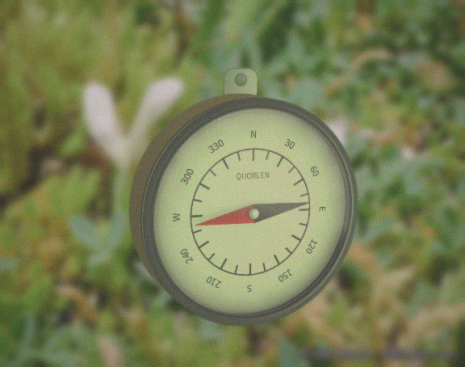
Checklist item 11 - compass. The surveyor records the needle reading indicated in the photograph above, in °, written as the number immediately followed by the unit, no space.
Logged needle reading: 262.5°
